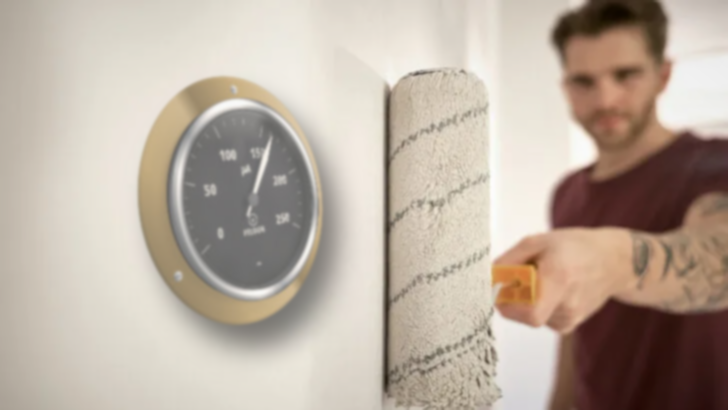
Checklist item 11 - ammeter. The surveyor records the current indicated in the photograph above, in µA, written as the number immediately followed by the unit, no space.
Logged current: 160µA
